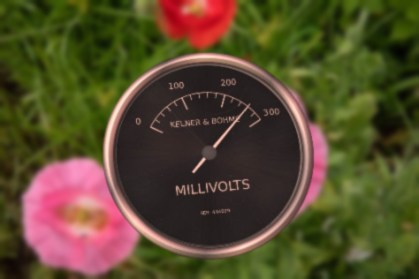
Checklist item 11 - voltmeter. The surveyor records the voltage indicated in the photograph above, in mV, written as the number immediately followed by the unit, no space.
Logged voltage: 260mV
